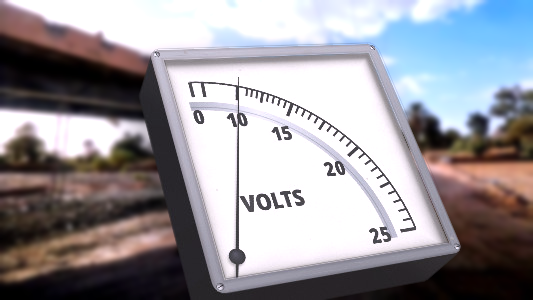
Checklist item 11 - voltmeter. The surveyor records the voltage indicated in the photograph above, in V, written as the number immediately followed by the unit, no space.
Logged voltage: 10V
